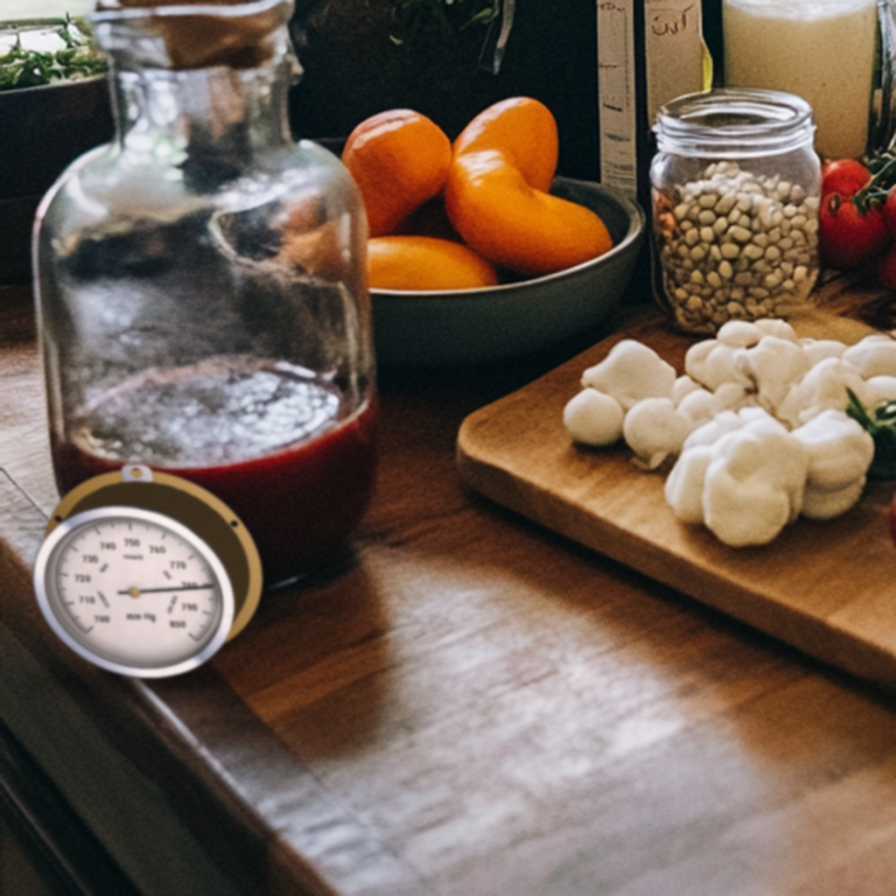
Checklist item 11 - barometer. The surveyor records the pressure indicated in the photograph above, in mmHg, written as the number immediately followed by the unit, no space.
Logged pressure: 780mmHg
